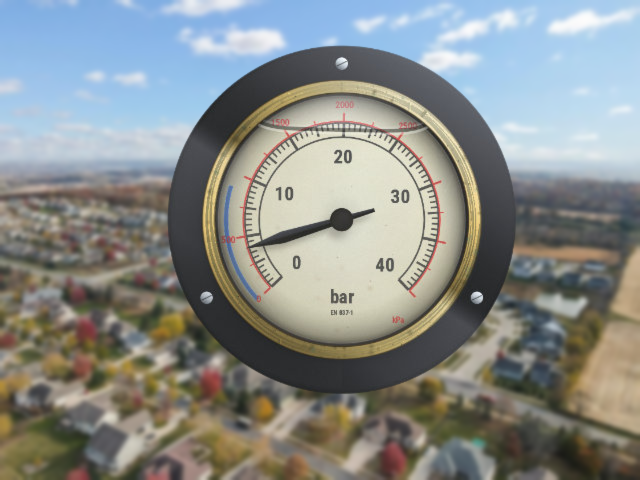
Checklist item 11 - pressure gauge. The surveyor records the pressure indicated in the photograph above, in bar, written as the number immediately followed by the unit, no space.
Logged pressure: 4bar
